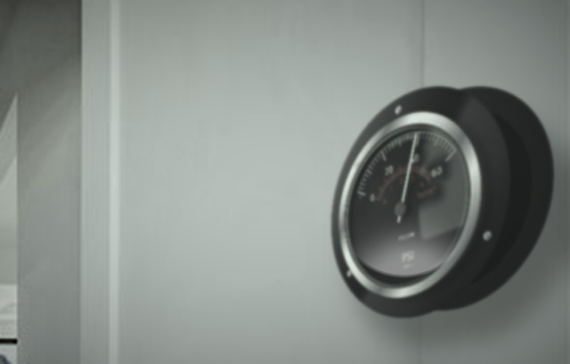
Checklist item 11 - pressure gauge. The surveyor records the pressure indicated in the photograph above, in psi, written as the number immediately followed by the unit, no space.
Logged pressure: 40psi
